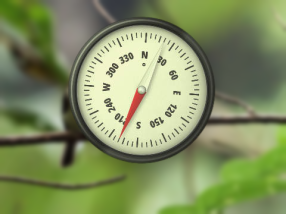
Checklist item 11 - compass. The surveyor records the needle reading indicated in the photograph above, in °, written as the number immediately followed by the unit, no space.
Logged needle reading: 200°
